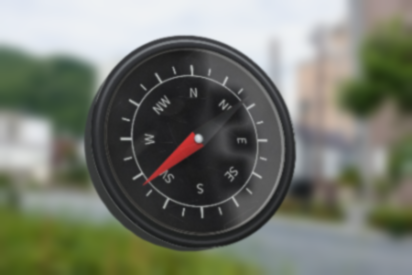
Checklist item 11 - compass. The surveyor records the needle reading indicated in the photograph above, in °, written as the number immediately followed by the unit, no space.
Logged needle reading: 232.5°
